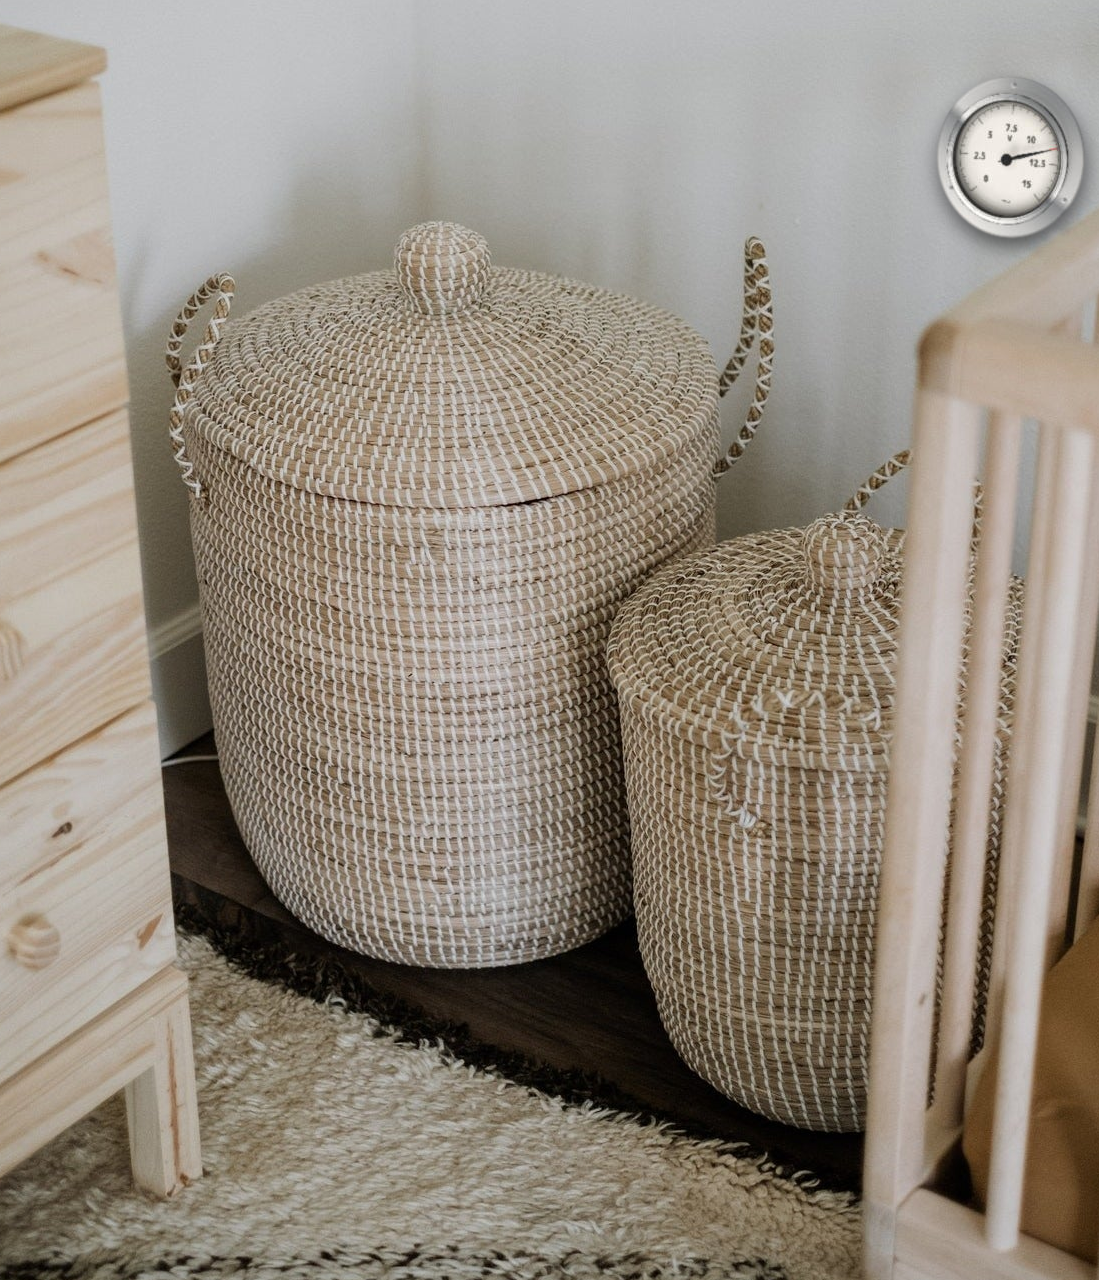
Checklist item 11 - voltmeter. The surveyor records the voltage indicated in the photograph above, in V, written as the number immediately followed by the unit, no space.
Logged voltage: 11.5V
